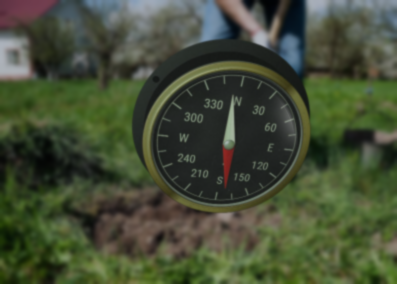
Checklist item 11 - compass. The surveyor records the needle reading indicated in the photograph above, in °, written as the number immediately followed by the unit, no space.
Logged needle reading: 172.5°
